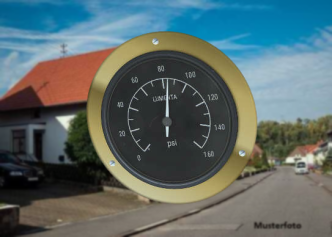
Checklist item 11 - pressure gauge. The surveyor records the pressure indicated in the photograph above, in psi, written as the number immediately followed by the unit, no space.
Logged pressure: 85psi
